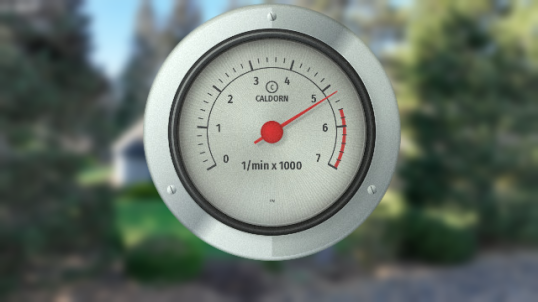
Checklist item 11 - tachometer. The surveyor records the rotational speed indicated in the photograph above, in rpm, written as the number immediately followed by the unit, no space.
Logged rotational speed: 5200rpm
